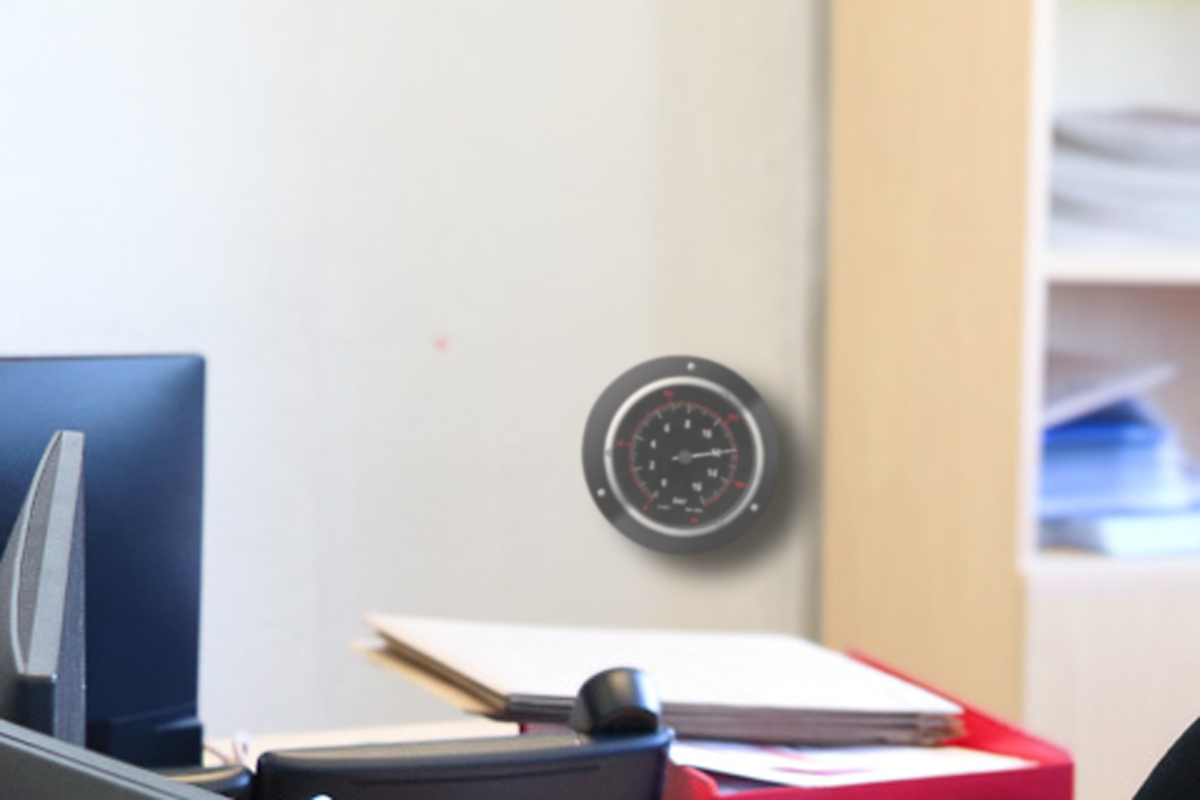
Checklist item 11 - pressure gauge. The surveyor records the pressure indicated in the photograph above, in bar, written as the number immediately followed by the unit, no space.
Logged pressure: 12bar
